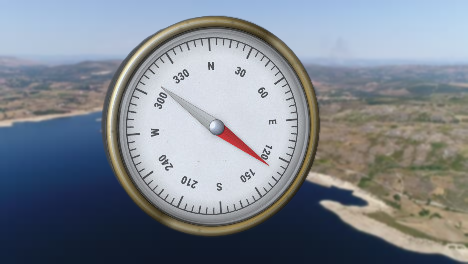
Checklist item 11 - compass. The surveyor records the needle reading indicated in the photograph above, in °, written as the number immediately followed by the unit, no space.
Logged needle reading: 130°
